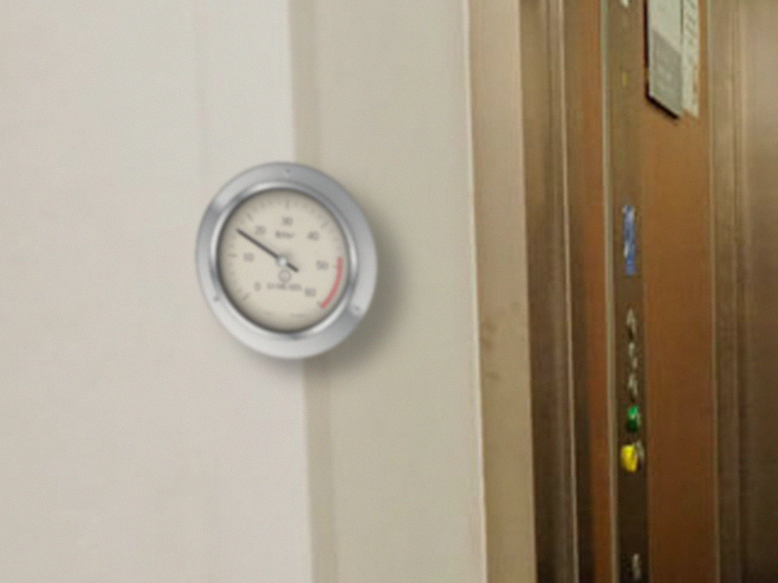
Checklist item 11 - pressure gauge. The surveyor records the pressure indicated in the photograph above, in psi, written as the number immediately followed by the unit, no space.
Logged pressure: 16psi
